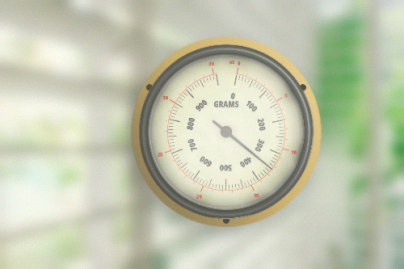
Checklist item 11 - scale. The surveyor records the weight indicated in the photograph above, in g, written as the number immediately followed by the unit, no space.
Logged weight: 350g
